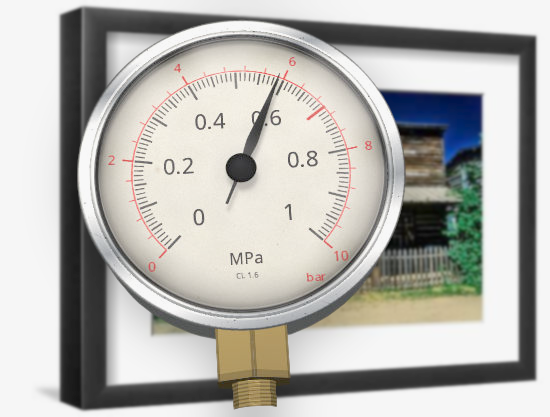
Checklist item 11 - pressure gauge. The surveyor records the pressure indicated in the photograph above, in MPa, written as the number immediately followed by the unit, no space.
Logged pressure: 0.59MPa
